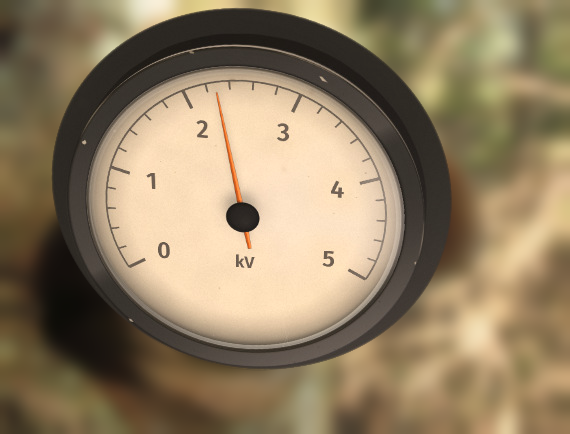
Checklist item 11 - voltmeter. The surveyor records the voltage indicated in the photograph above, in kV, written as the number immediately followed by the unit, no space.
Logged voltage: 2.3kV
